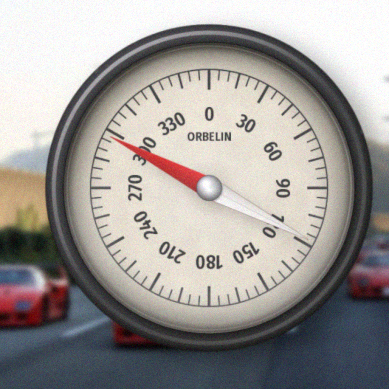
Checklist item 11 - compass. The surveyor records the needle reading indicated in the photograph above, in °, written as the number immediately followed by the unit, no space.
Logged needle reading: 297.5°
